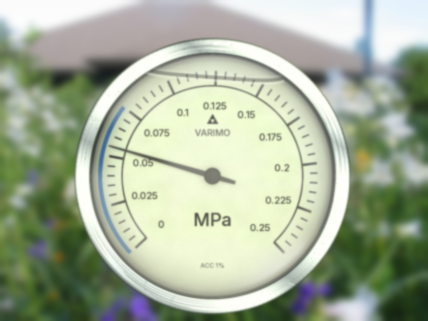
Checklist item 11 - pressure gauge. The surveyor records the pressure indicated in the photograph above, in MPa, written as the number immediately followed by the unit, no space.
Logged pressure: 0.055MPa
